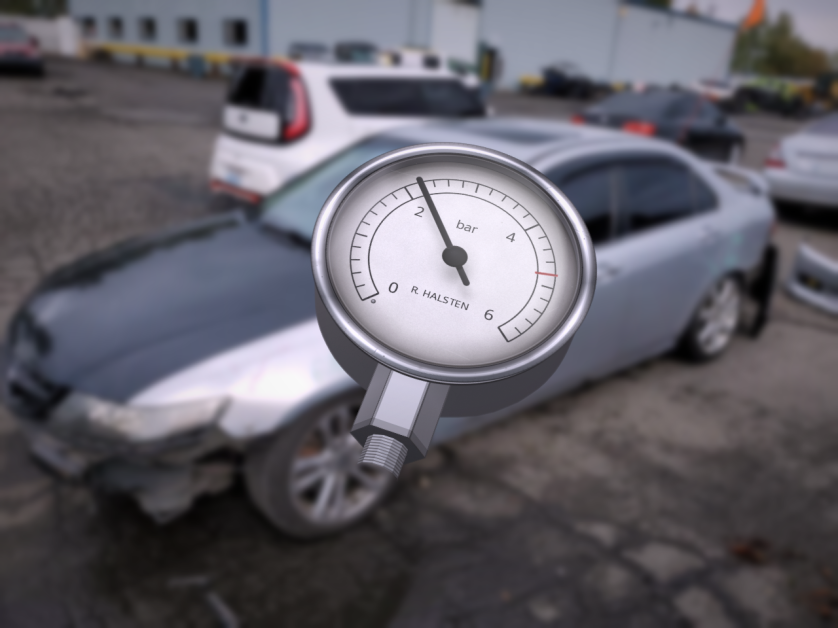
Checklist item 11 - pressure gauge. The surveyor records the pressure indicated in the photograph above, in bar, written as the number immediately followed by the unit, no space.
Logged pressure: 2.2bar
